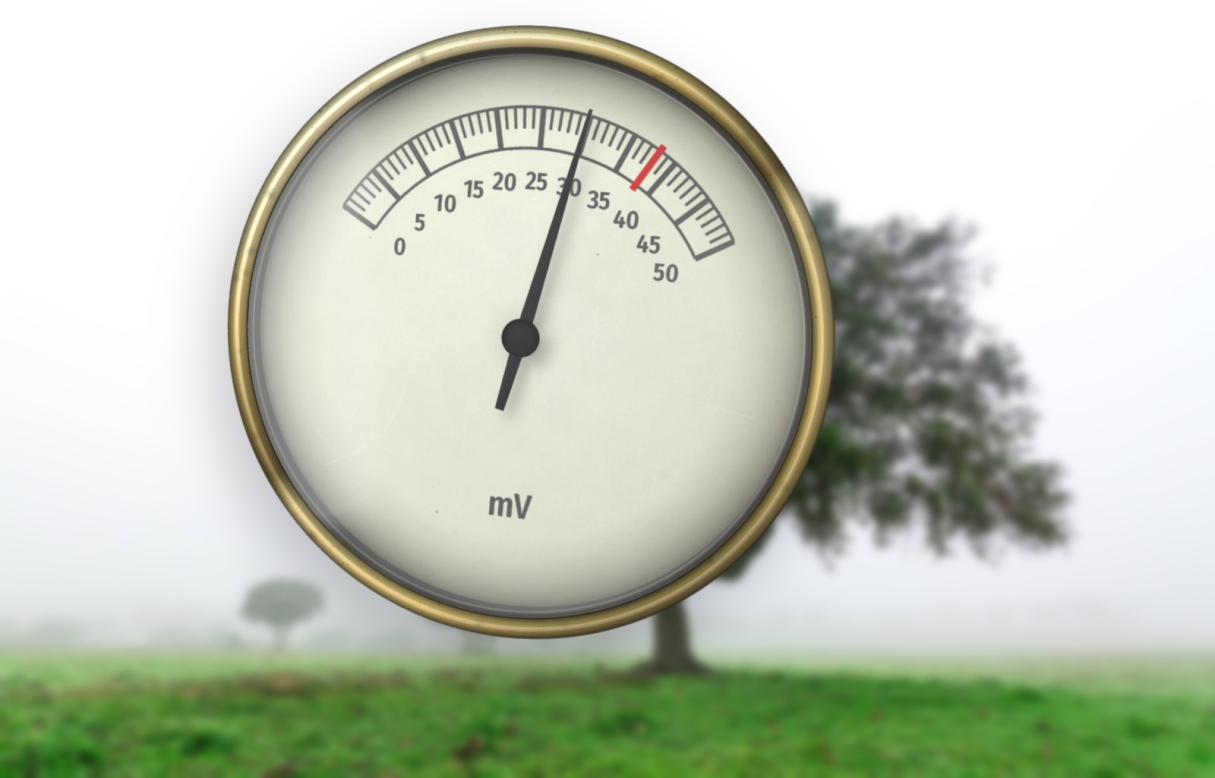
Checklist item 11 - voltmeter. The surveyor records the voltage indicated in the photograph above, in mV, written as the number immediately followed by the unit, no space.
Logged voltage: 30mV
